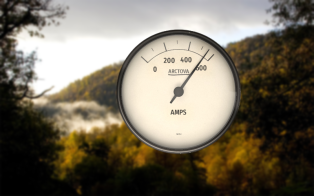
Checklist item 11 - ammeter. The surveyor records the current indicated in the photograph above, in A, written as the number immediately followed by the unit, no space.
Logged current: 550A
